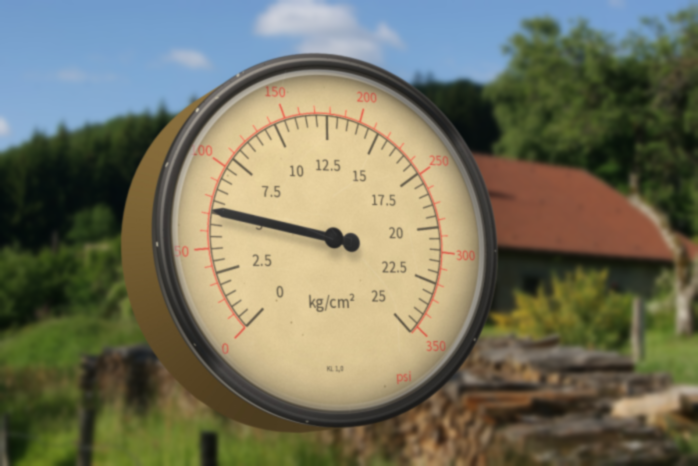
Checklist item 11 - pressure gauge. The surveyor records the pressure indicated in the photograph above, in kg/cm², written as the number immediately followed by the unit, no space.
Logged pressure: 5kg/cm²
